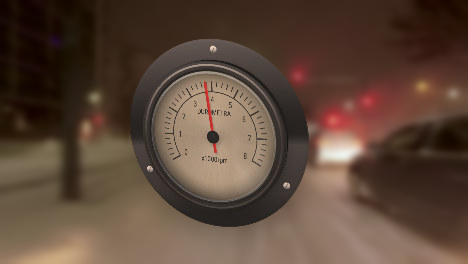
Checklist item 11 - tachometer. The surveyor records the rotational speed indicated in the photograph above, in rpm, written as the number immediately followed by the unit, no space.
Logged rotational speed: 3800rpm
